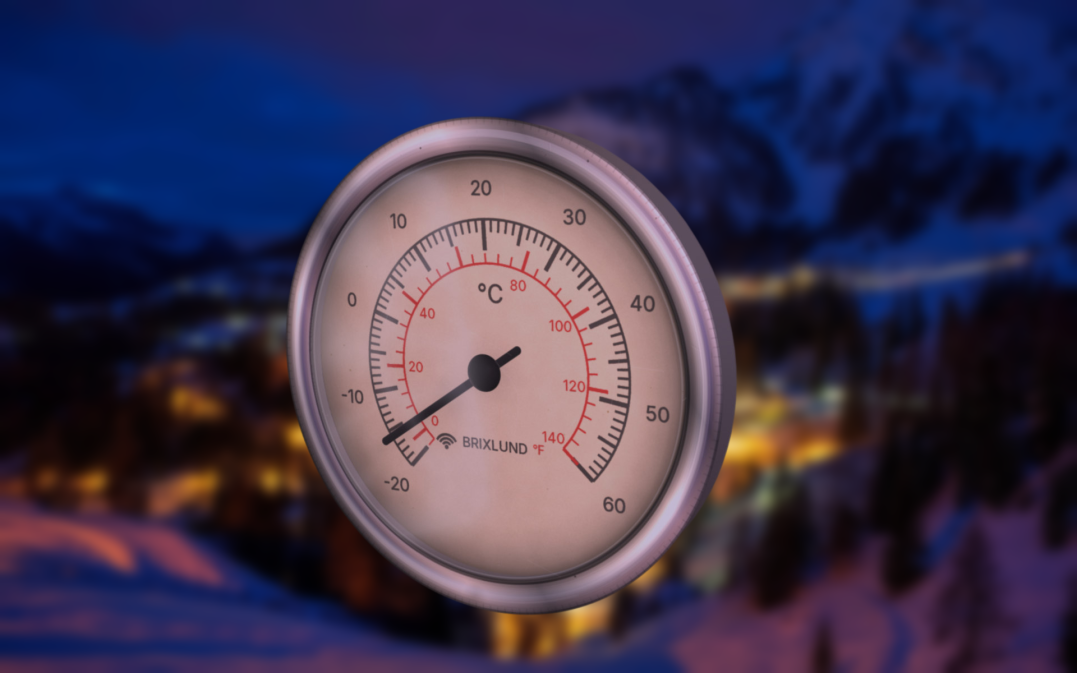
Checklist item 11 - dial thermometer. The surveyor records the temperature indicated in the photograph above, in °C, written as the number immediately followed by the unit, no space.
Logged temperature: -16°C
